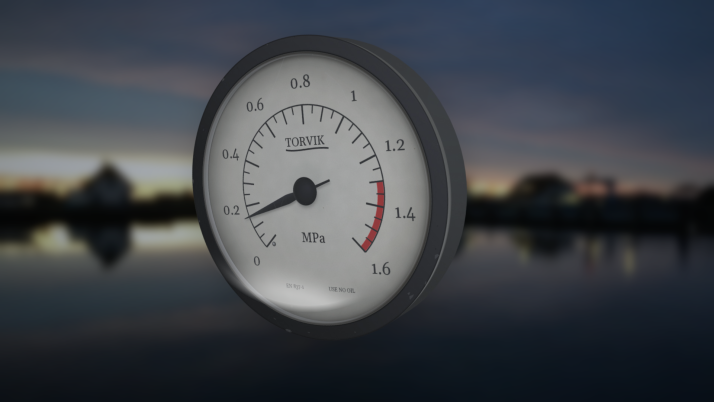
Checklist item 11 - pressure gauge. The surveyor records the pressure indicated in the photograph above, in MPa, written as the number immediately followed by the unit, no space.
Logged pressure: 0.15MPa
